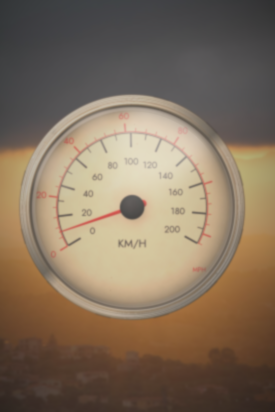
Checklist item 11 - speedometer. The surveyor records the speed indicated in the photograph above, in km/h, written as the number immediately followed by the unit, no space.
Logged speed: 10km/h
